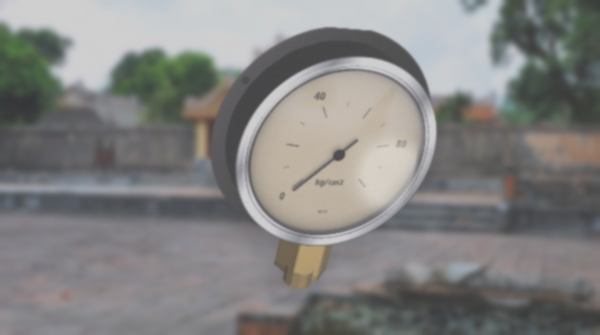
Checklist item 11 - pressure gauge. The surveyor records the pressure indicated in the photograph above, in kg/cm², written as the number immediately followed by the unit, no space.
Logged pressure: 0kg/cm²
